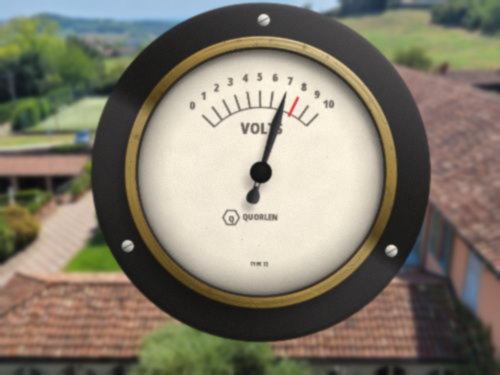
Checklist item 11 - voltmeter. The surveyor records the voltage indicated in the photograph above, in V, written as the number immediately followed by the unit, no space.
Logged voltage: 7V
